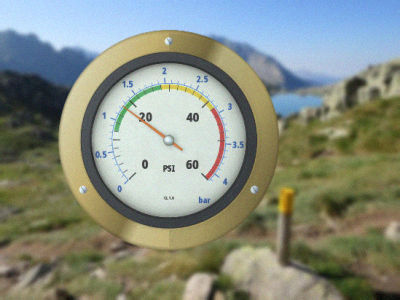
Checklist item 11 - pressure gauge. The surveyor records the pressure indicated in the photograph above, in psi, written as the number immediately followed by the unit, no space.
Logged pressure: 18psi
